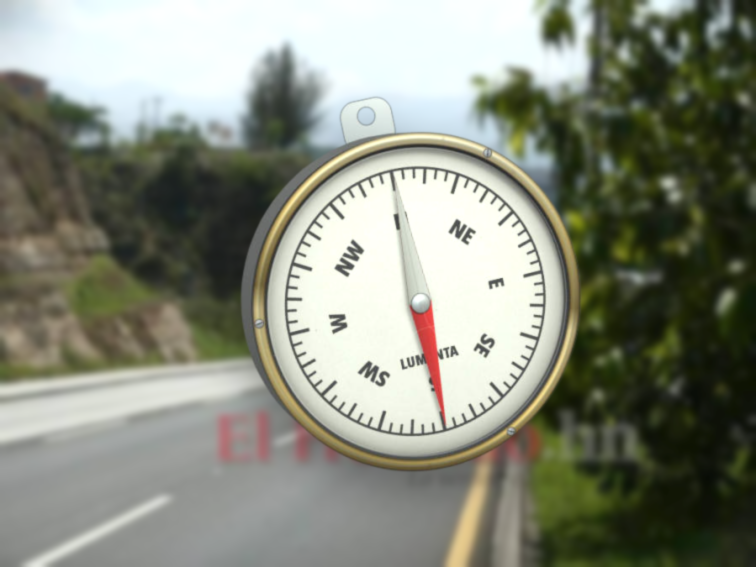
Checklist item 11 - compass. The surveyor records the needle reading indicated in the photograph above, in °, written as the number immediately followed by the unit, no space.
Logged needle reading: 180°
